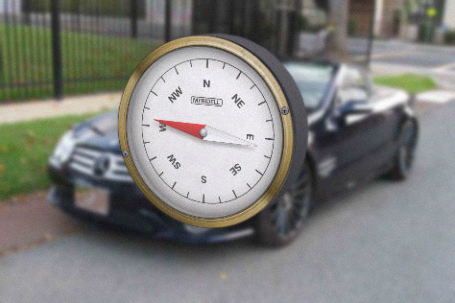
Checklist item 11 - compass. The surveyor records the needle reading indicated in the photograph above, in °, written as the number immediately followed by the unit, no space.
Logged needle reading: 277.5°
